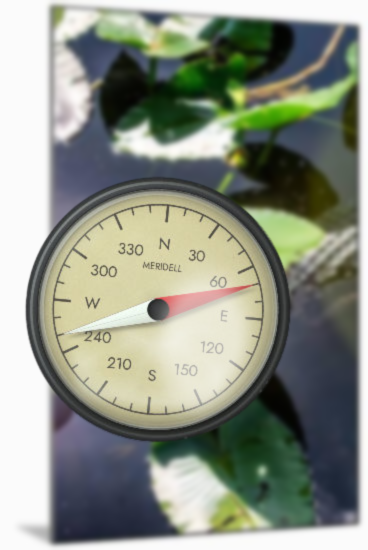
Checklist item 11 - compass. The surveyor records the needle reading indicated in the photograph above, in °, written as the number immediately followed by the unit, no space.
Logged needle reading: 70°
